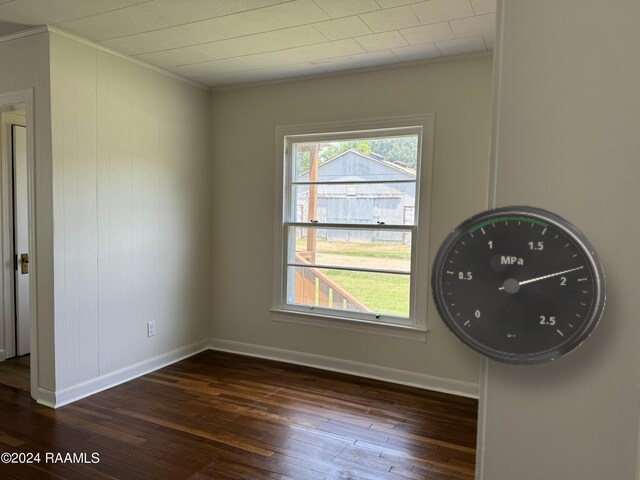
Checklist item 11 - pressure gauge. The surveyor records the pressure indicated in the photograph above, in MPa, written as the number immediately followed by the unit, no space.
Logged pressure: 1.9MPa
